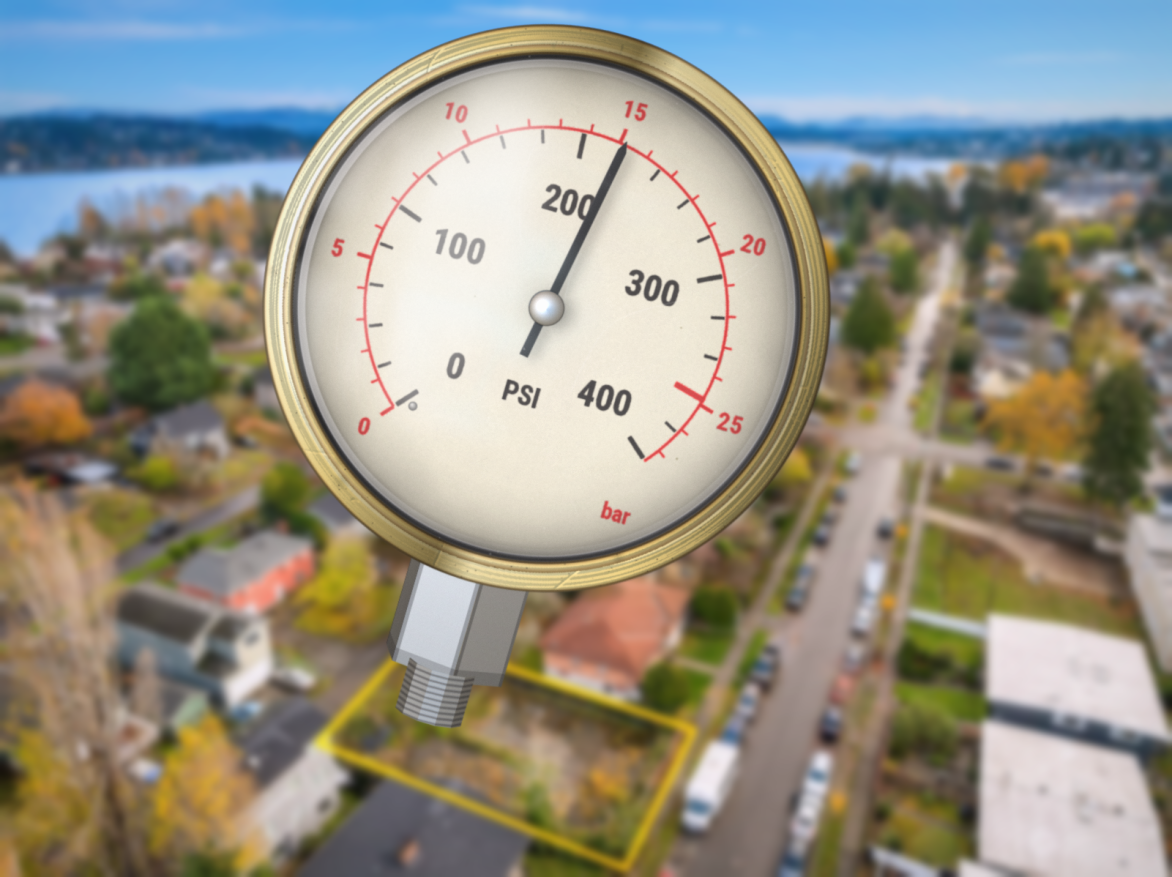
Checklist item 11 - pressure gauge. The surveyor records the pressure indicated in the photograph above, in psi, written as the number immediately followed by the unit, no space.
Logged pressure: 220psi
